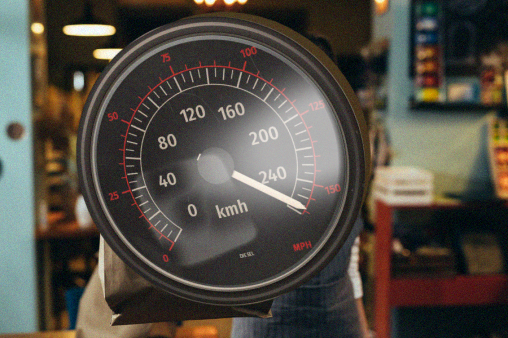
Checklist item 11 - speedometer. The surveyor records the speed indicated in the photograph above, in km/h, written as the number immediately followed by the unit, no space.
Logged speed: 255km/h
